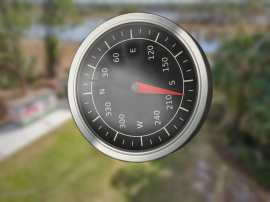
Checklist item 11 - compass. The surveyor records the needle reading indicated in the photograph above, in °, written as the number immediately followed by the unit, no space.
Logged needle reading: 195°
